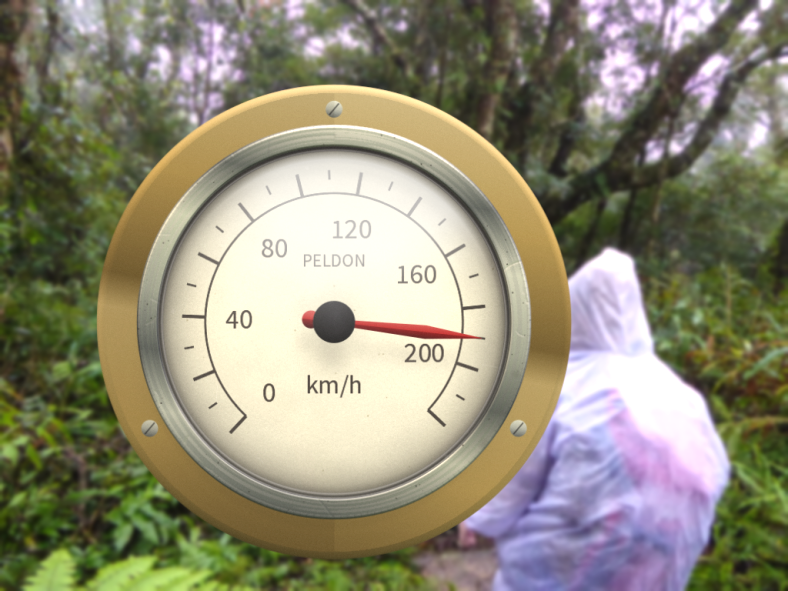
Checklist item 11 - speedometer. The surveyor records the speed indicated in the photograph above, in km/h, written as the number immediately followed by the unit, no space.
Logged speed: 190km/h
